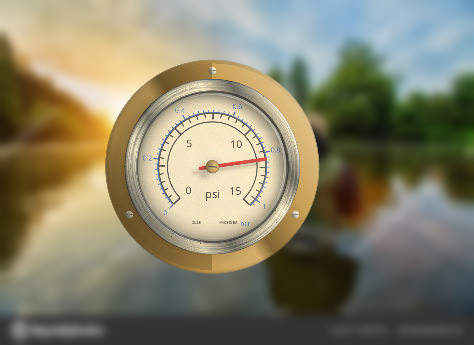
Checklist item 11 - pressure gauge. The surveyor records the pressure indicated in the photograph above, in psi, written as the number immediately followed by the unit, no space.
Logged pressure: 12psi
